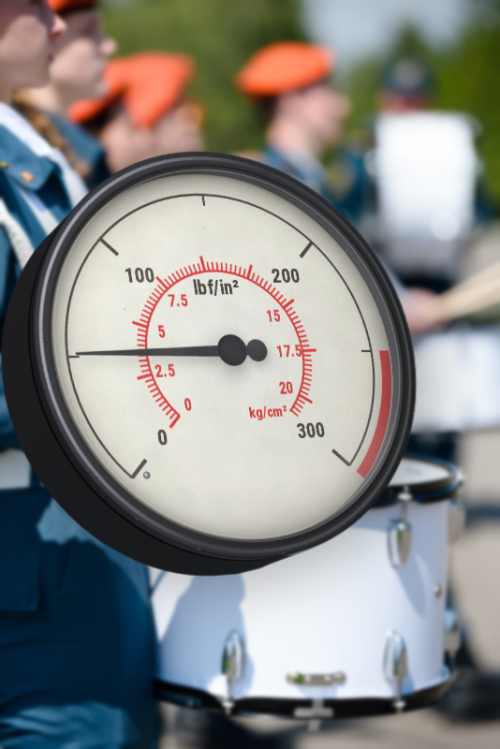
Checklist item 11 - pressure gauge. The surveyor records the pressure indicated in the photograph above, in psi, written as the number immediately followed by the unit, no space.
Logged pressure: 50psi
